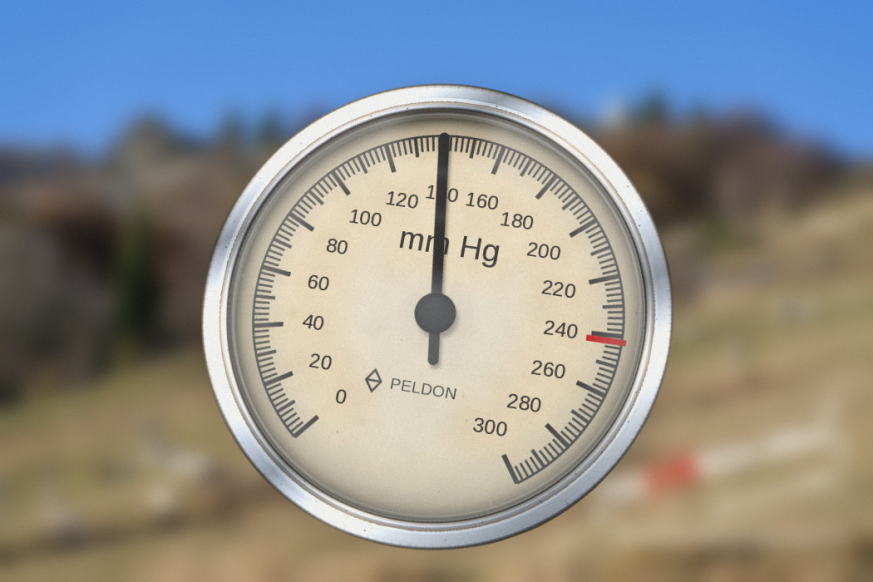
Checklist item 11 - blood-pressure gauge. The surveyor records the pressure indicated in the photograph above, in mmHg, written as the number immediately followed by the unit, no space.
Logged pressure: 140mmHg
